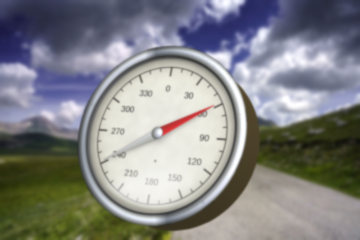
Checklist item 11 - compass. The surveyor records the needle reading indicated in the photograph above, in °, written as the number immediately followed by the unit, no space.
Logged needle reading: 60°
